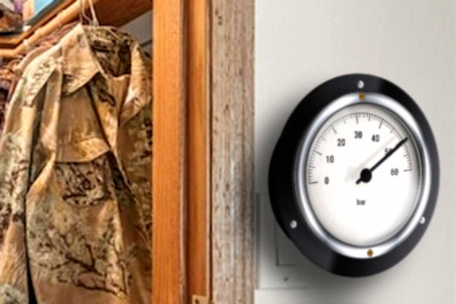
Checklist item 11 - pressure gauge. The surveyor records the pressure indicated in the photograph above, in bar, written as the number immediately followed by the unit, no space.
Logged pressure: 50bar
